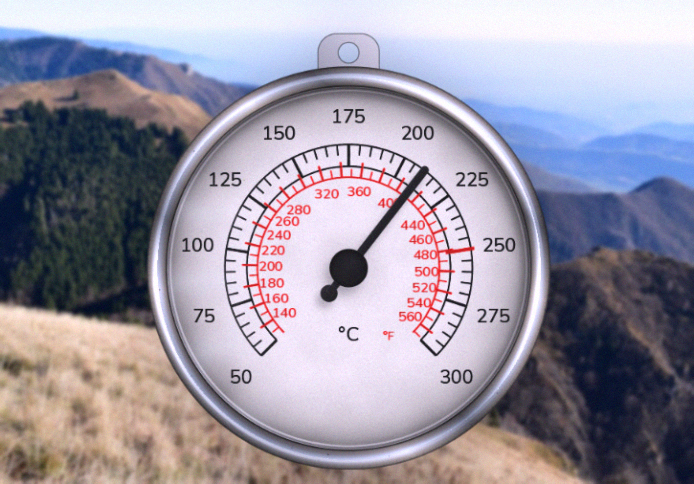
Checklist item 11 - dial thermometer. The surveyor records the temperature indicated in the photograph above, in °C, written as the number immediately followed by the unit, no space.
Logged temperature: 210°C
